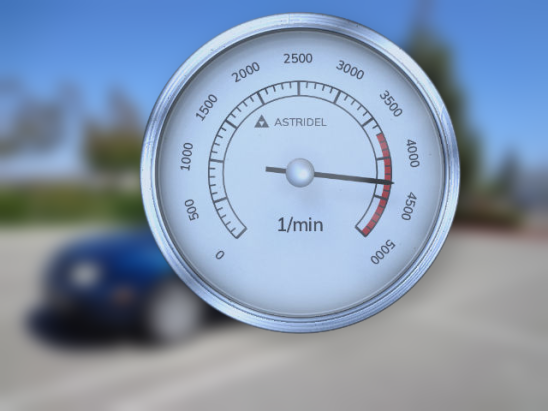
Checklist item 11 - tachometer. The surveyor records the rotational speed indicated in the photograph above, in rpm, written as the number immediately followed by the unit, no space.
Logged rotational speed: 4300rpm
